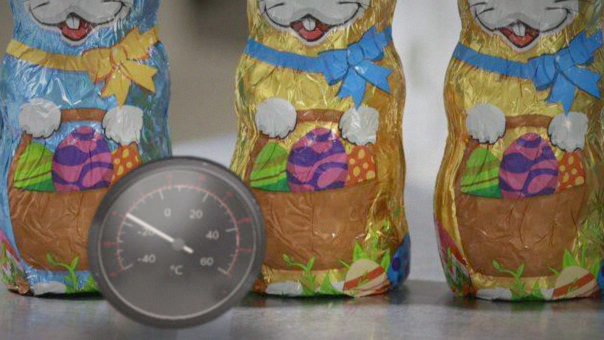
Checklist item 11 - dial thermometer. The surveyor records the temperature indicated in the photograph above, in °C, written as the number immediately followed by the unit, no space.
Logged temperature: -16°C
